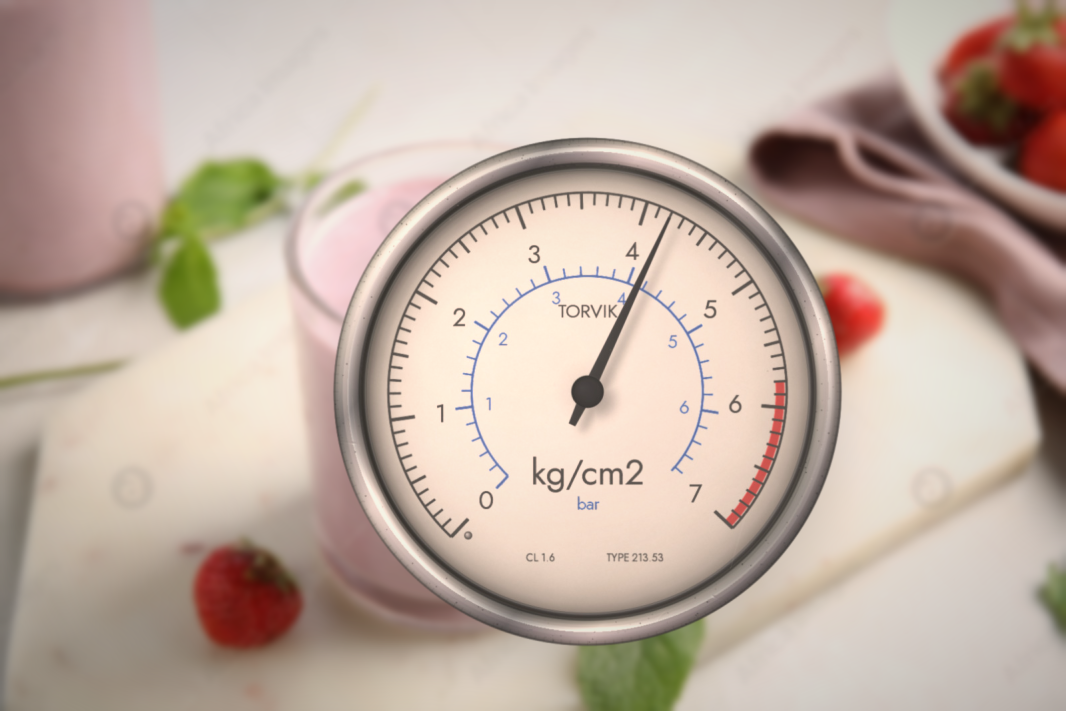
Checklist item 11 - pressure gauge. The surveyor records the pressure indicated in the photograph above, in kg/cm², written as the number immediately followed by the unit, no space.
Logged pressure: 4.2kg/cm²
